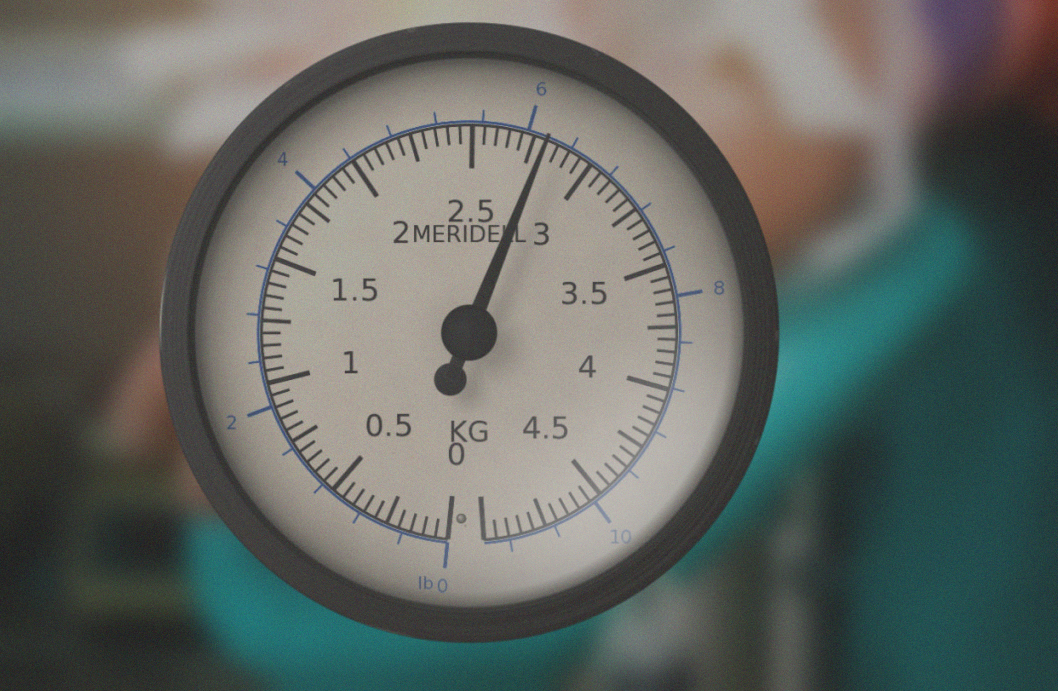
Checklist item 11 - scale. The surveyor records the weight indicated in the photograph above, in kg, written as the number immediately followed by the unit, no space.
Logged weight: 2.8kg
